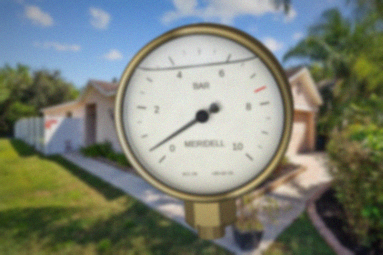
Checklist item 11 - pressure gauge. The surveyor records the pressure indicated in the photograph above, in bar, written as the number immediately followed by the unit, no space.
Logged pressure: 0.5bar
